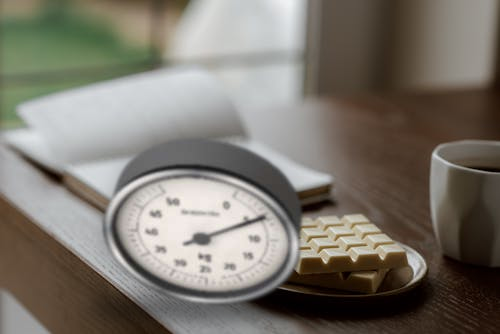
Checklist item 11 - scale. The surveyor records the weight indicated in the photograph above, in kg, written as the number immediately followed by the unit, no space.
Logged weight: 5kg
